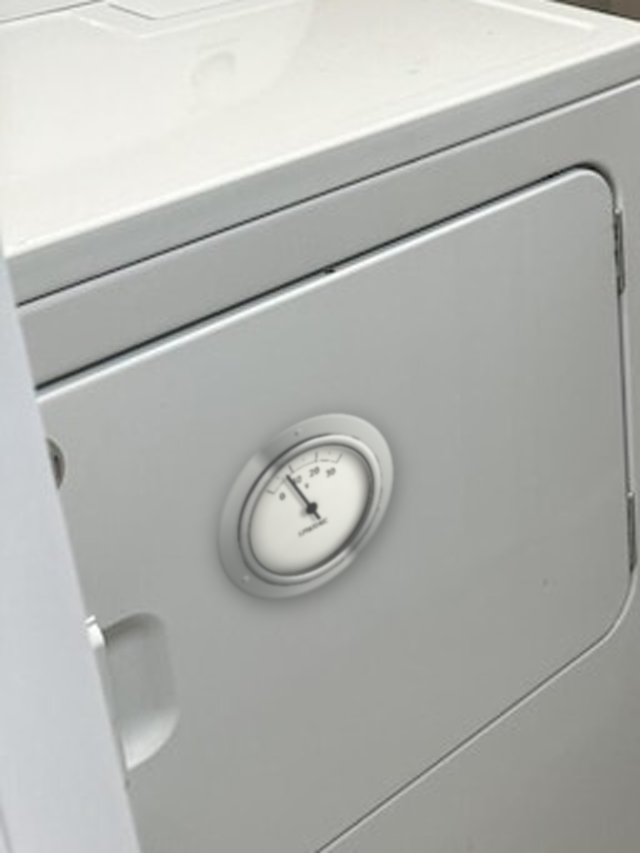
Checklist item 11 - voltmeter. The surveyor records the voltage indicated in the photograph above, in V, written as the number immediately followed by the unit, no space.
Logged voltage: 7.5V
